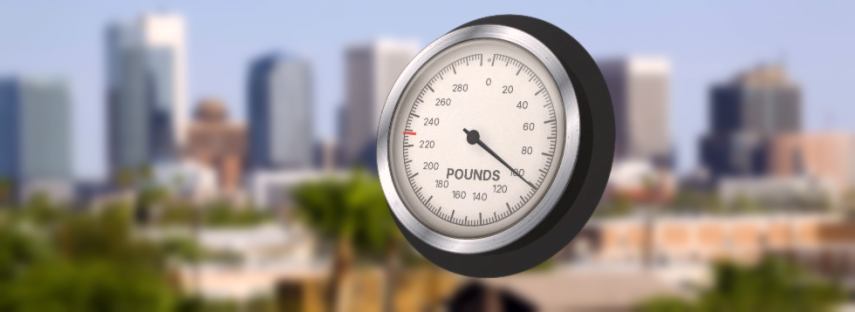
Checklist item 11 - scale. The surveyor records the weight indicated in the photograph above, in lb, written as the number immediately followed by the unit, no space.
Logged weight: 100lb
